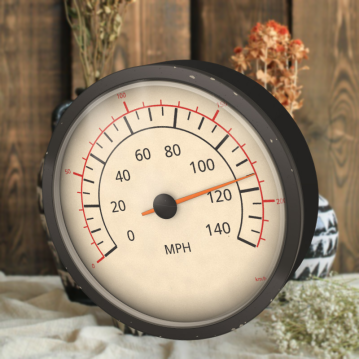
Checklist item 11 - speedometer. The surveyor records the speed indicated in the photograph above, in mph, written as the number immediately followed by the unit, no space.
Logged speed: 115mph
